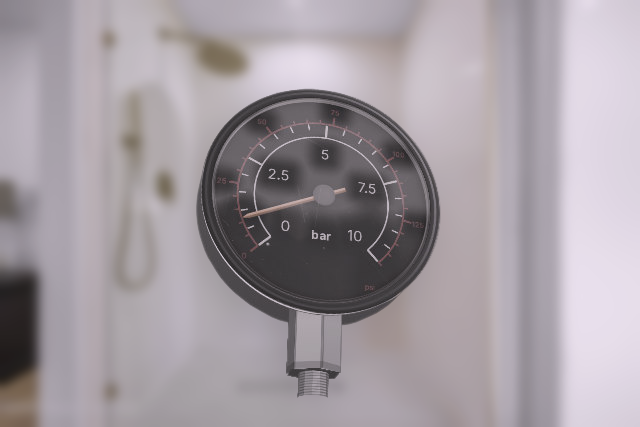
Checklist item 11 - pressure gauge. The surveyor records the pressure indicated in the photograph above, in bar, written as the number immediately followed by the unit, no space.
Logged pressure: 0.75bar
